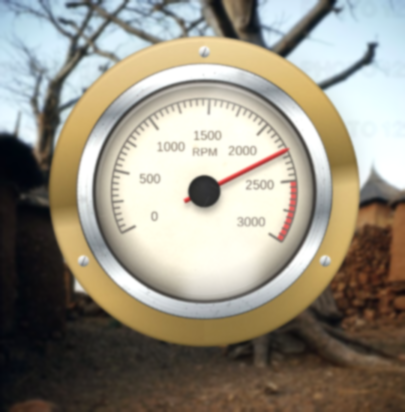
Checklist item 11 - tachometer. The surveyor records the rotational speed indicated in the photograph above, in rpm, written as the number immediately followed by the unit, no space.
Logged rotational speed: 2250rpm
